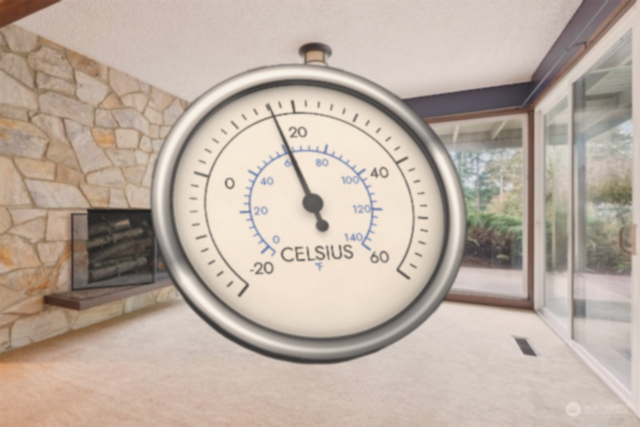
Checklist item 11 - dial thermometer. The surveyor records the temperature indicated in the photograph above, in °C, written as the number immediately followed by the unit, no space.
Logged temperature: 16°C
